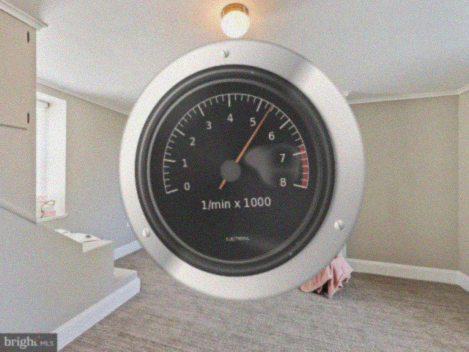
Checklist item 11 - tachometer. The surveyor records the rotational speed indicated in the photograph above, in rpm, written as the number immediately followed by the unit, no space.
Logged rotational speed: 5400rpm
